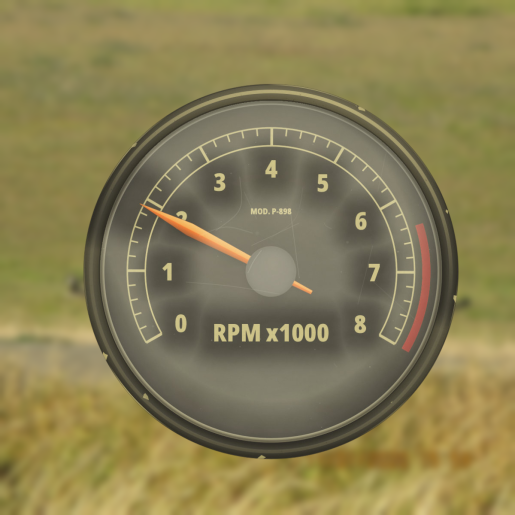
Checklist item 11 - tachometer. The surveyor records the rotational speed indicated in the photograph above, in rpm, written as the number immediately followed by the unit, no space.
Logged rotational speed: 1900rpm
